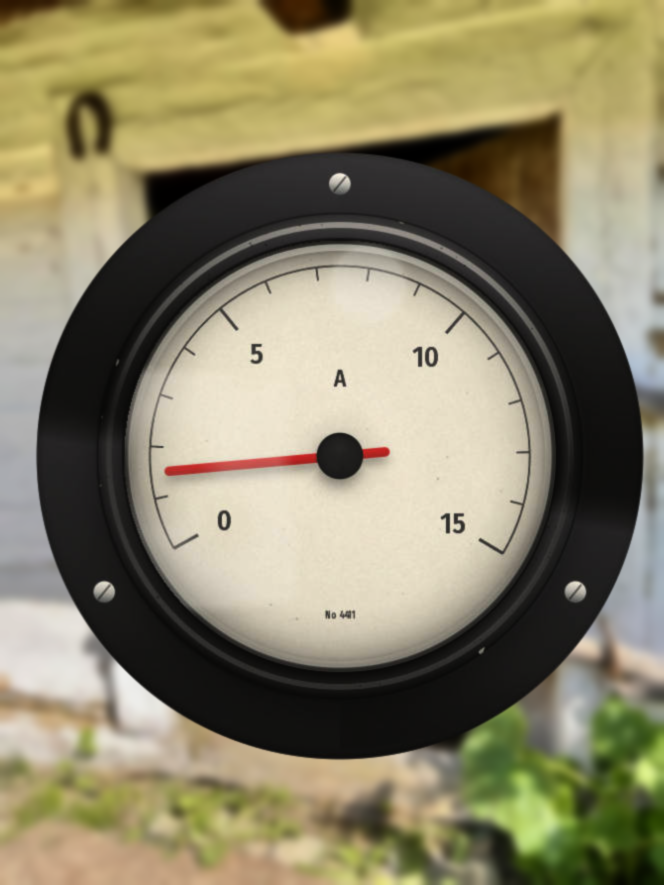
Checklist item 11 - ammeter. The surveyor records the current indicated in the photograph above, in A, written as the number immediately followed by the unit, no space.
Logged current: 1.5A
